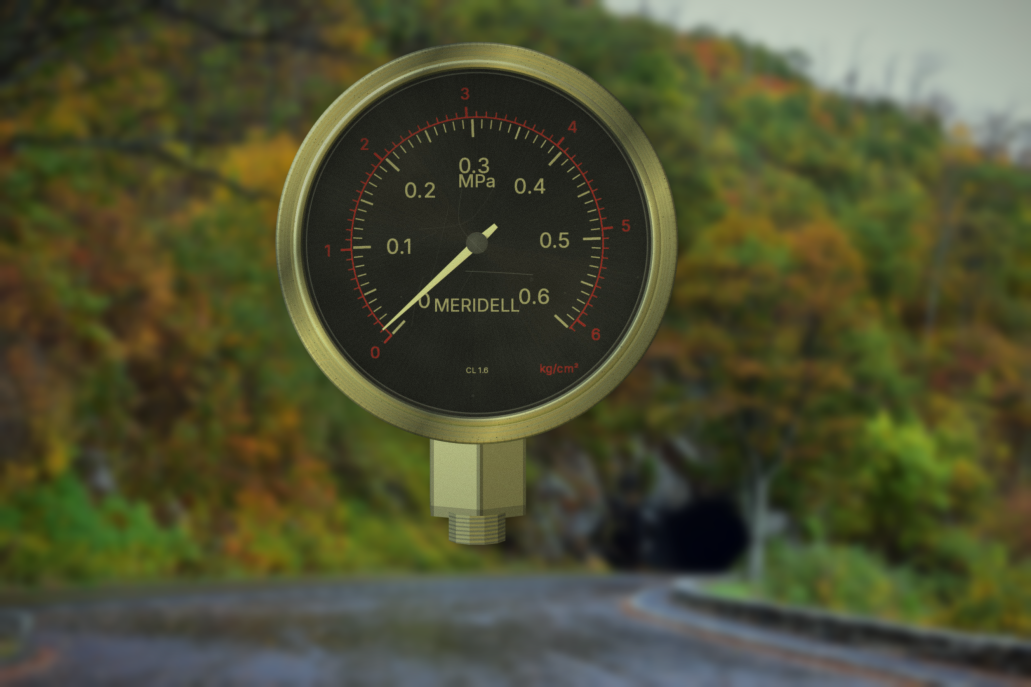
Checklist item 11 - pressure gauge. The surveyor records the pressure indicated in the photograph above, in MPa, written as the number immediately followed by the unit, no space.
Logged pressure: 0.01MPa
